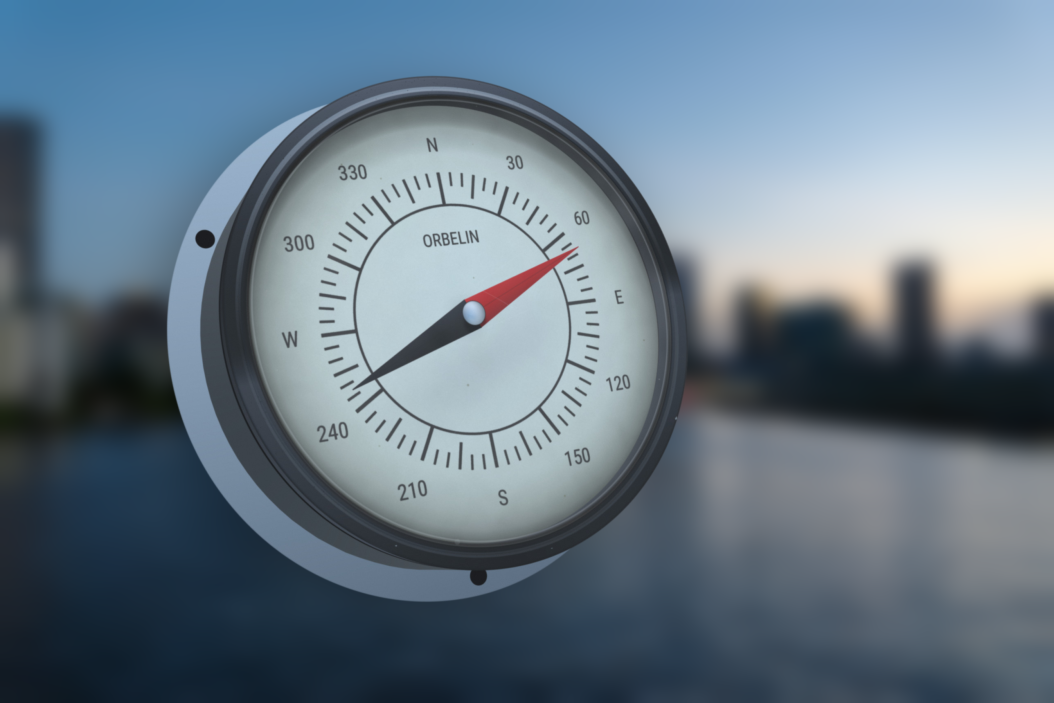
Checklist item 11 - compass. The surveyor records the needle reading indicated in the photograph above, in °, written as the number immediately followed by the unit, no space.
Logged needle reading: 67.5°
